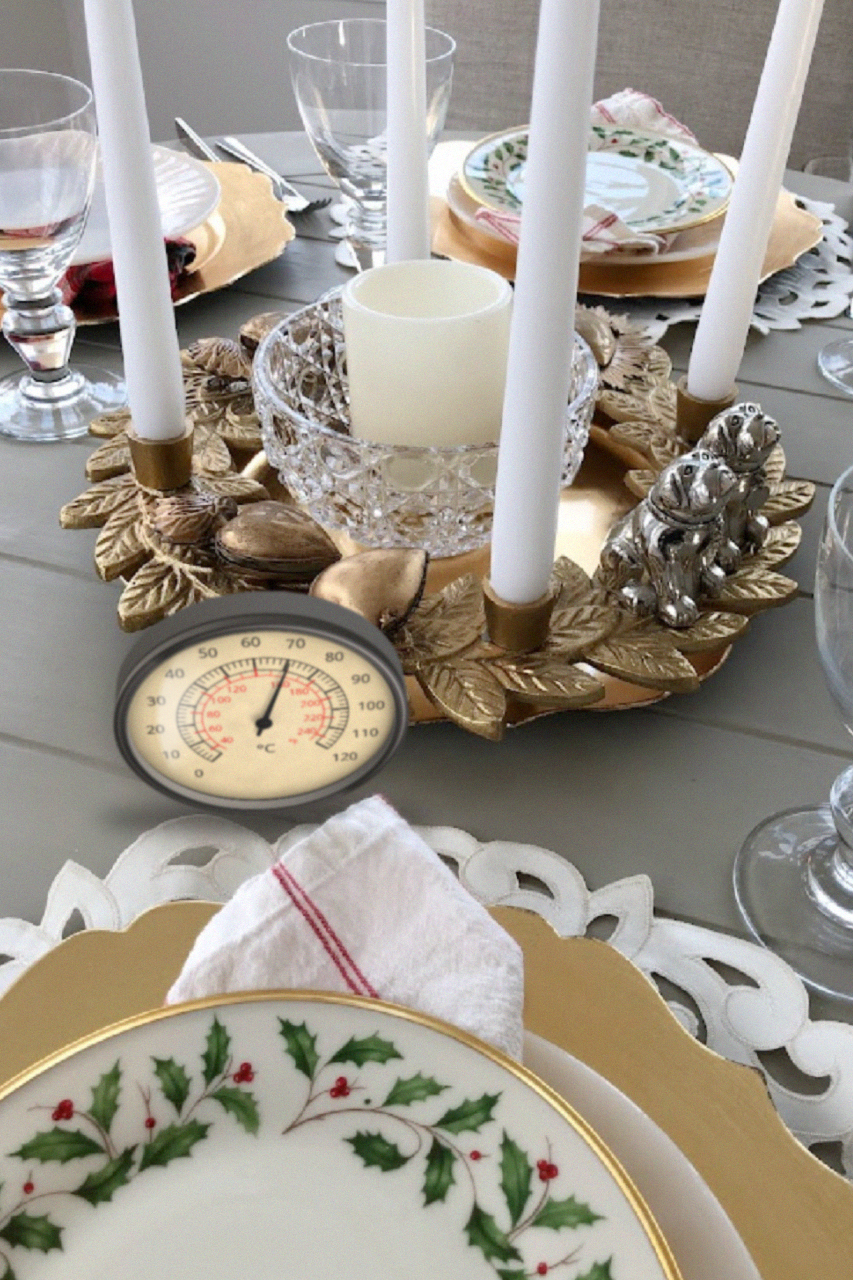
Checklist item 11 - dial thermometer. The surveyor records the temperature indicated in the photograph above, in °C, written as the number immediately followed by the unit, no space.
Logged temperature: 70°C
